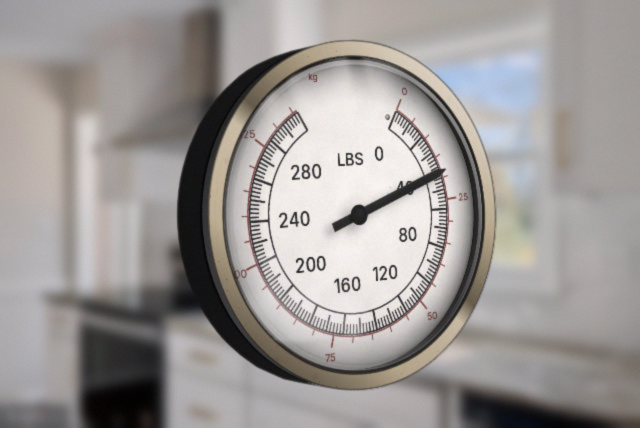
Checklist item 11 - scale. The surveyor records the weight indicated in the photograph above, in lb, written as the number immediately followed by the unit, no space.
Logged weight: 40lb
